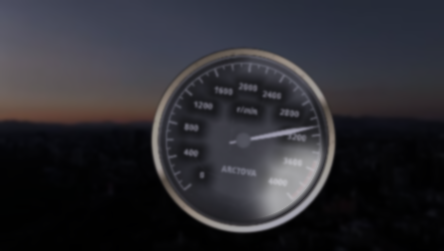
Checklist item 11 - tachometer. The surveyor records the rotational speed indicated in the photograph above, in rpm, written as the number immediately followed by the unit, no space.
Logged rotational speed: 3100rpm
